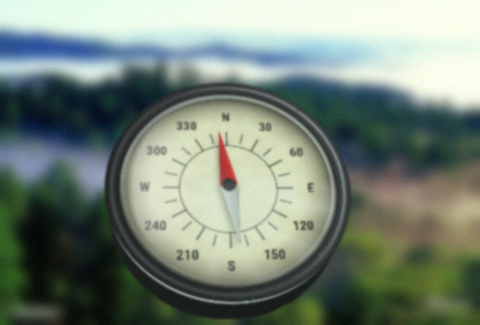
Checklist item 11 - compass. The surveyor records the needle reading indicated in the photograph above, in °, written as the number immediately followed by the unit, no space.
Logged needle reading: 352.5°
